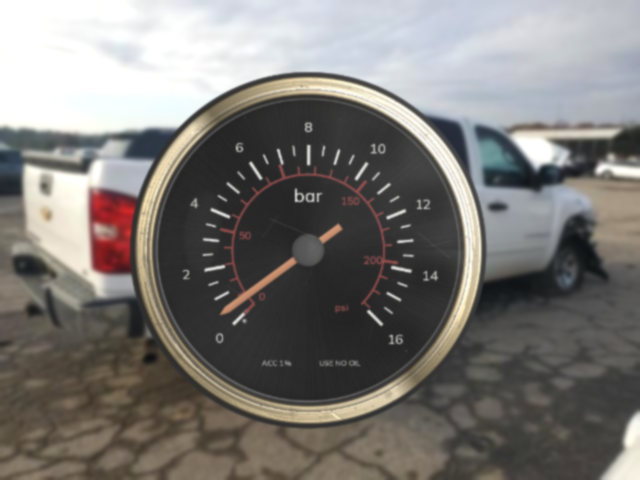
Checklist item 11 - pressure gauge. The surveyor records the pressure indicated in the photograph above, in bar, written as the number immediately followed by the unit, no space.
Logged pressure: 0.5bar
